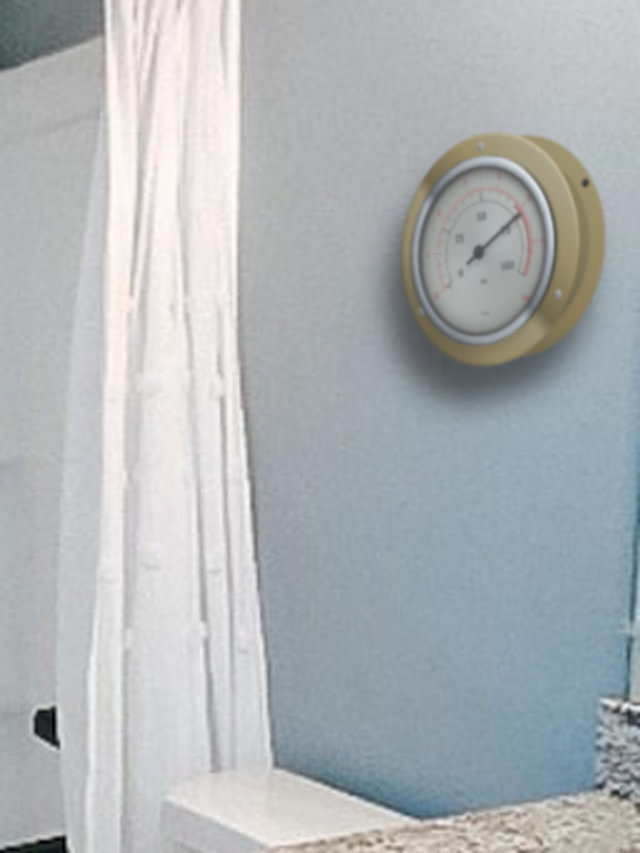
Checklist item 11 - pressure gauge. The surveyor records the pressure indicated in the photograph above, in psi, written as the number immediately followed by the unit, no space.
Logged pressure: 75psi
